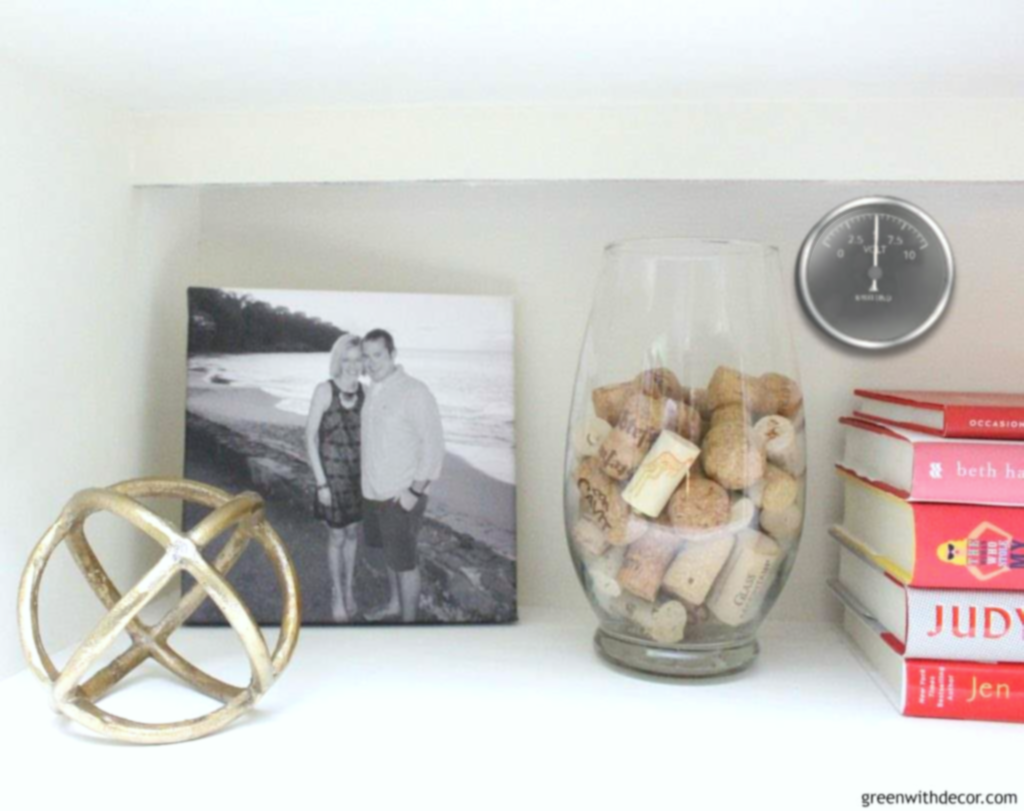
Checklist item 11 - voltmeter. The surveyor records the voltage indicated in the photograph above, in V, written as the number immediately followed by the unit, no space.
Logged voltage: 5V
